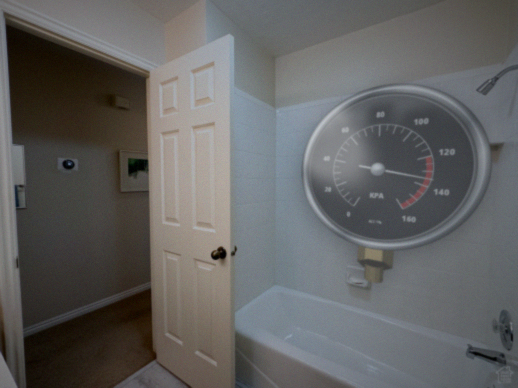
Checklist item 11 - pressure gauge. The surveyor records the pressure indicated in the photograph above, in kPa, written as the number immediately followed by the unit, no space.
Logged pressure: 135kPa
